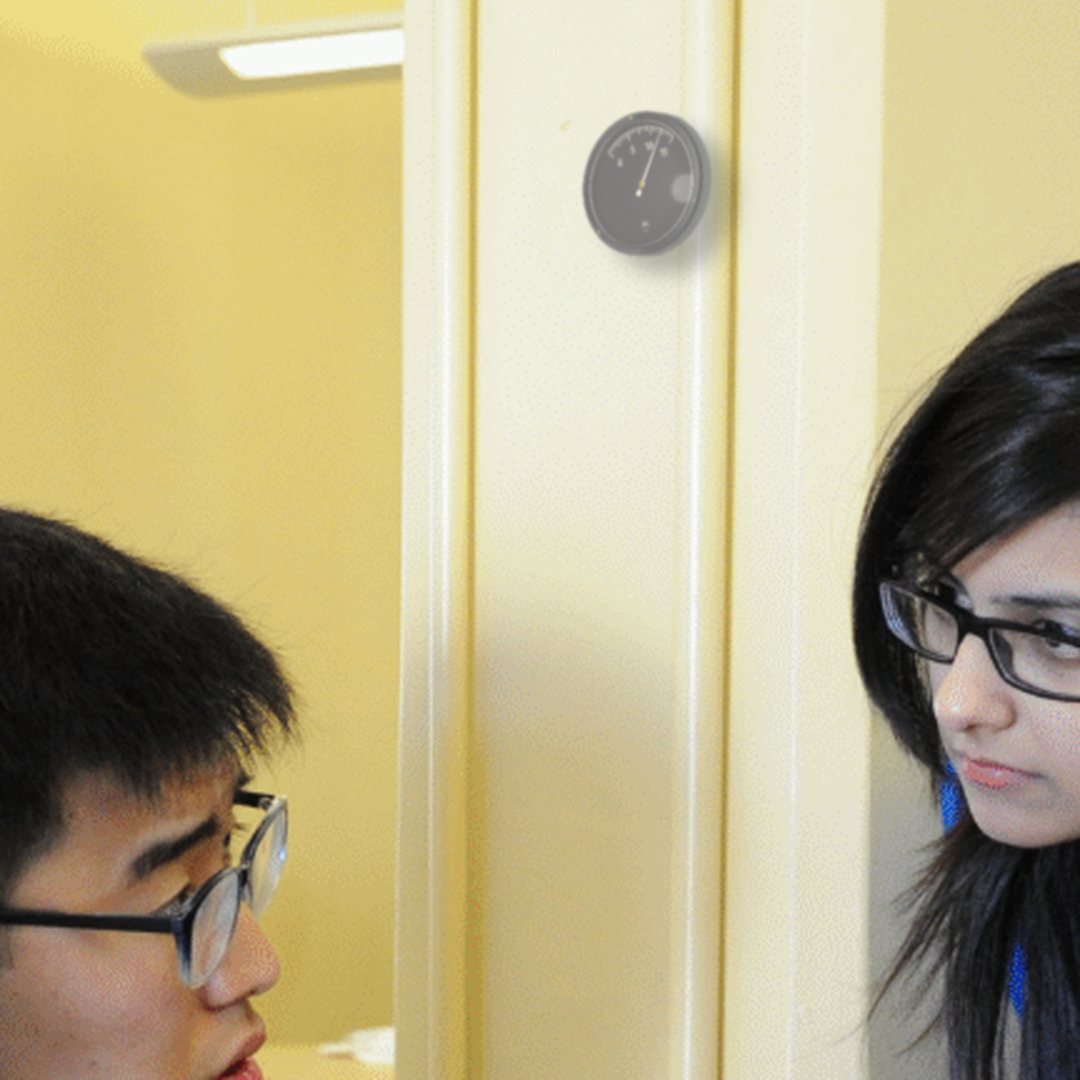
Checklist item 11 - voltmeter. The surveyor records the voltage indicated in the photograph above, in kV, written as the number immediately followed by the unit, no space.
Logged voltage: 12.5kV
